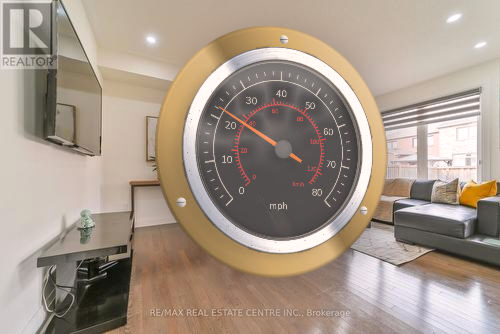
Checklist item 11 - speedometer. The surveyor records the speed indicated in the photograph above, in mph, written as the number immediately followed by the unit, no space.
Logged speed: 22mph
